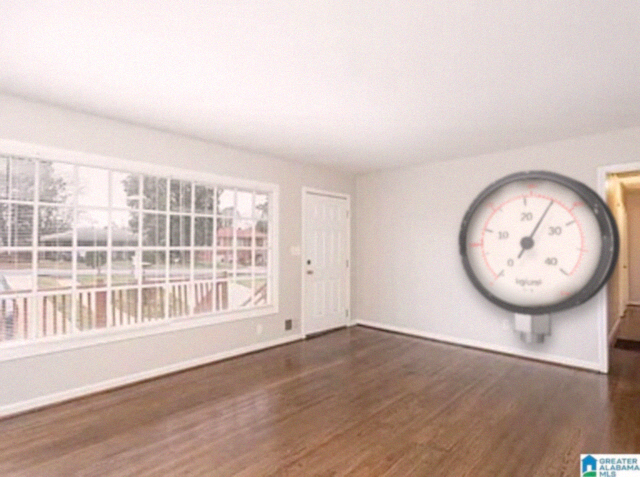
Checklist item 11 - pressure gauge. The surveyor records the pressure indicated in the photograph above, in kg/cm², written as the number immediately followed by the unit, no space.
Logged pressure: 25kg/cm²
